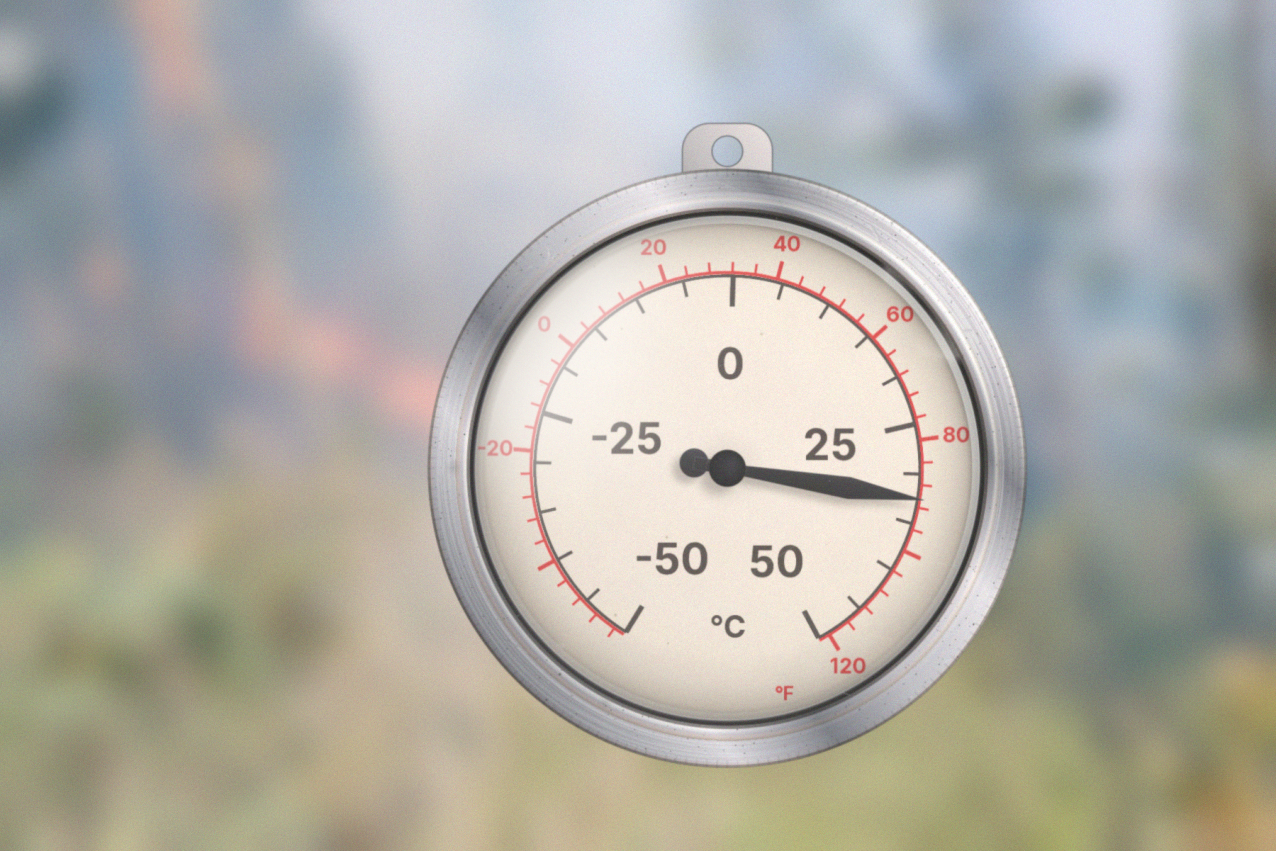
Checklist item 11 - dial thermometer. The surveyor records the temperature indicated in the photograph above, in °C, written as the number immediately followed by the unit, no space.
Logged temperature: 32.5°C
